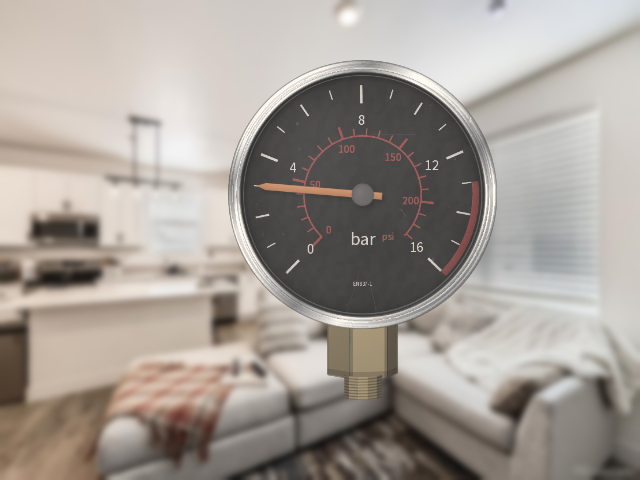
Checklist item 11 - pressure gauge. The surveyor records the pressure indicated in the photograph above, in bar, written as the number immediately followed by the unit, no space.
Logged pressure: 3bar
